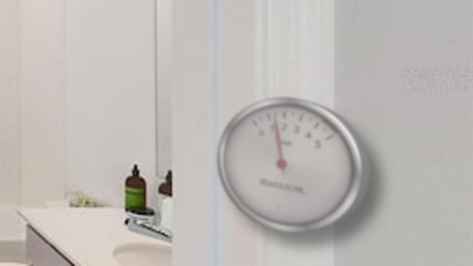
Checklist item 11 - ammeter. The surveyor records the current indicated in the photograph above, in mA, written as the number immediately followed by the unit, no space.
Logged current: 1.5mA
